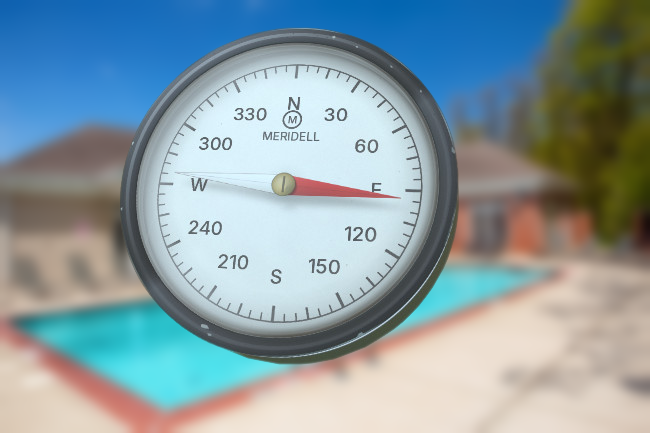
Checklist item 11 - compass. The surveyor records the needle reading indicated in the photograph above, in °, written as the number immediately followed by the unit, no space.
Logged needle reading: 95°
